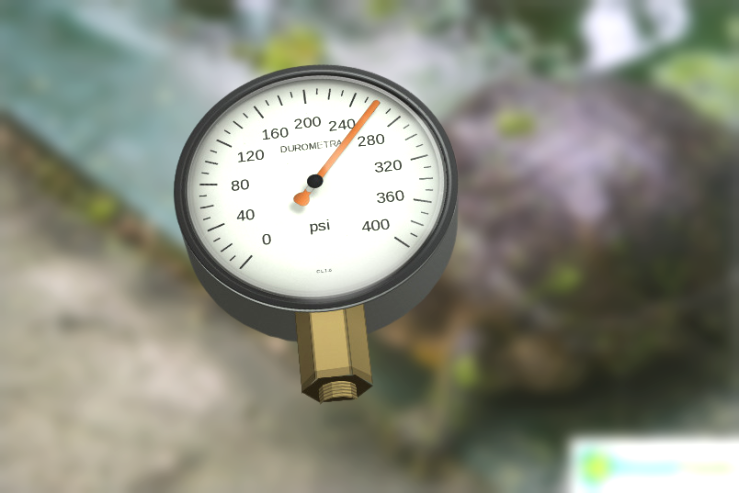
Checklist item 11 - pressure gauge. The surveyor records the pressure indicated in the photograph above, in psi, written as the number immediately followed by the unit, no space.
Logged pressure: 260psi
